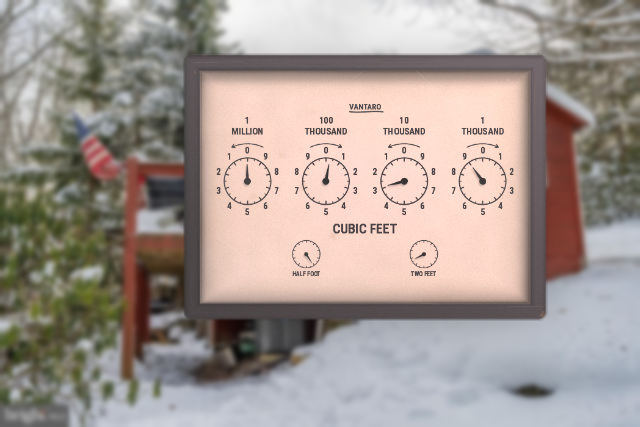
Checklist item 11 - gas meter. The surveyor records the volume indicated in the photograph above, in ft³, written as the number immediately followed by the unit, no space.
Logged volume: 2900ft³
